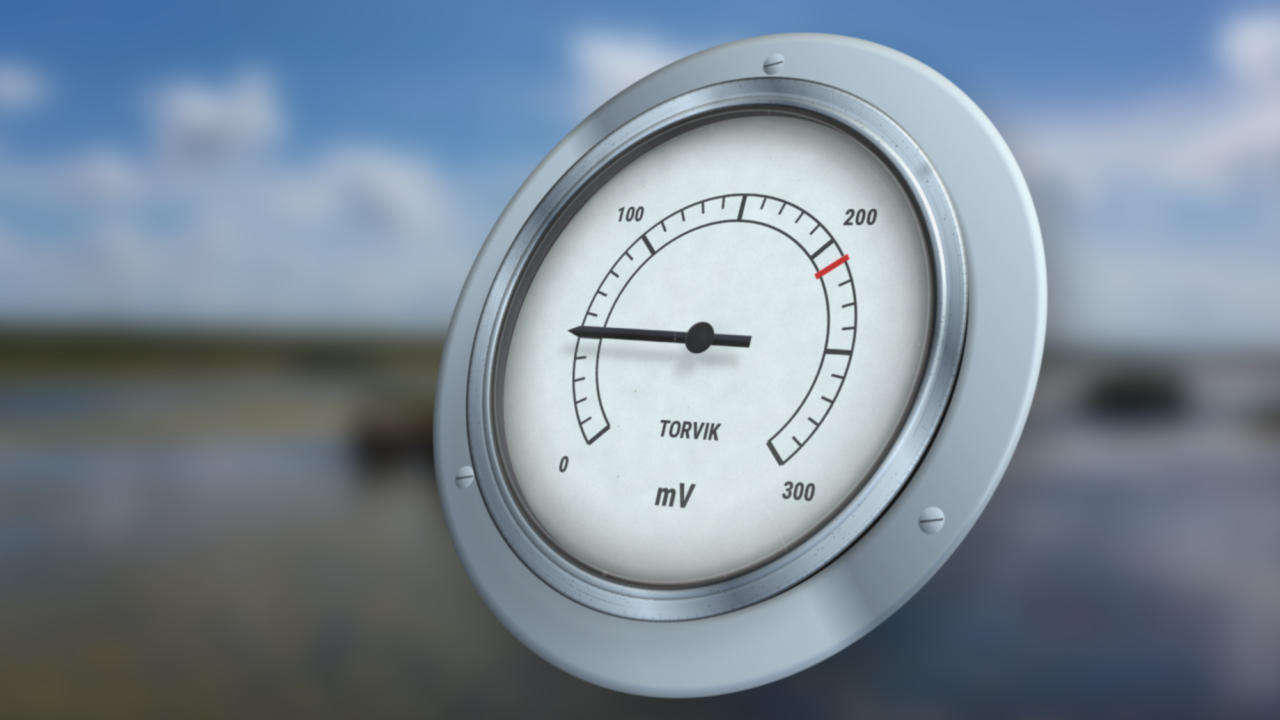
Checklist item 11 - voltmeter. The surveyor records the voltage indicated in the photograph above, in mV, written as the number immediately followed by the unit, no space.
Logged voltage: 50mV
